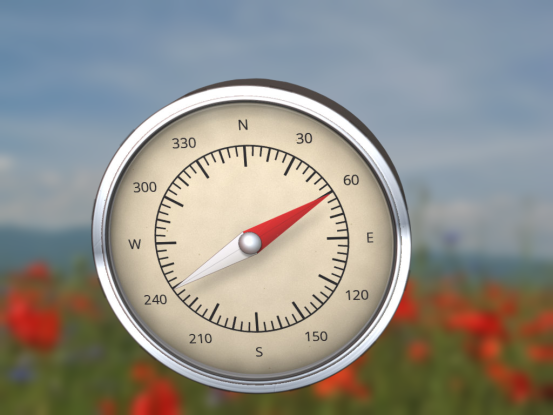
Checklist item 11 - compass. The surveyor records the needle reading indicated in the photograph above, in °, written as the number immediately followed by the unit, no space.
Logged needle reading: 60°
